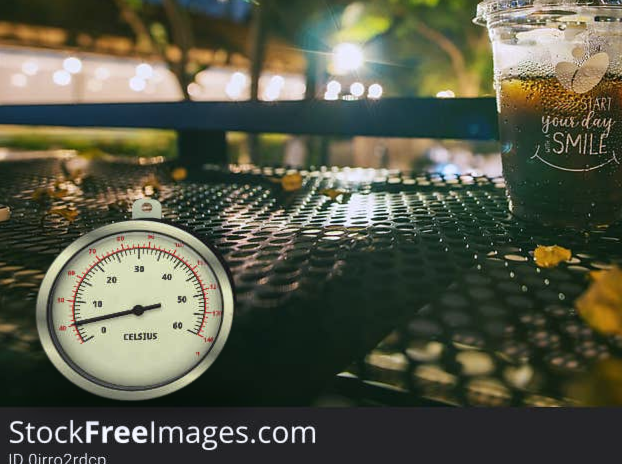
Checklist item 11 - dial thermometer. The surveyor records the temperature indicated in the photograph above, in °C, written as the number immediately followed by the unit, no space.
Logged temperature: 5°C
